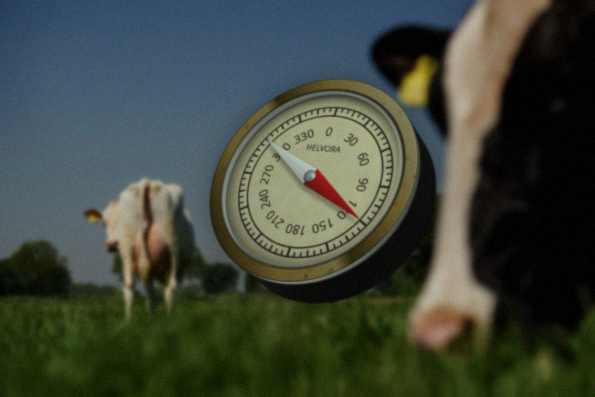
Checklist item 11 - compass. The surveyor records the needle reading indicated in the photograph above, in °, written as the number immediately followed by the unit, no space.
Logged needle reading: 120°
